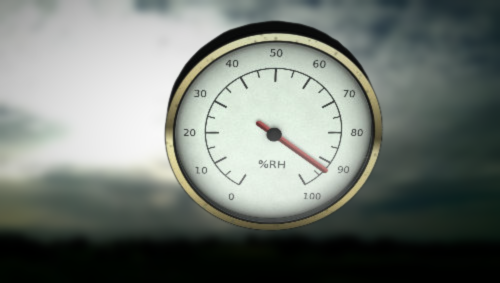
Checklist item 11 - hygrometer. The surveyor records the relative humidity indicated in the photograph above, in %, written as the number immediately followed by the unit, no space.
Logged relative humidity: 92.5%
